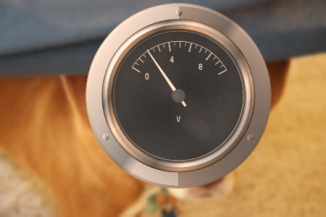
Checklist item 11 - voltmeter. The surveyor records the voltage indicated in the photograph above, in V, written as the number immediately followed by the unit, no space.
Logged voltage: 2V
